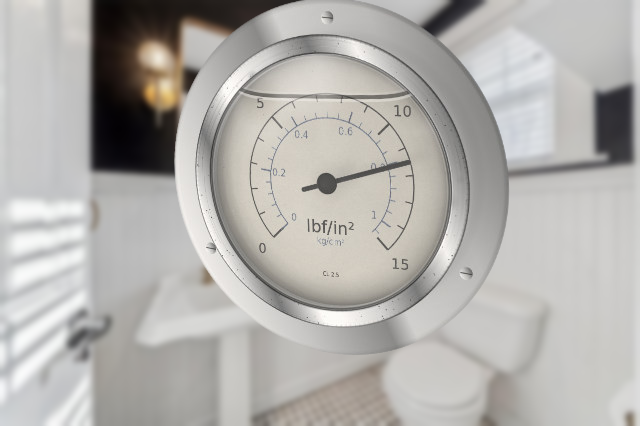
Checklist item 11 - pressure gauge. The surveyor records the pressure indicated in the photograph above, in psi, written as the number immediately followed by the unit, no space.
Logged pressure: 11.5psi
